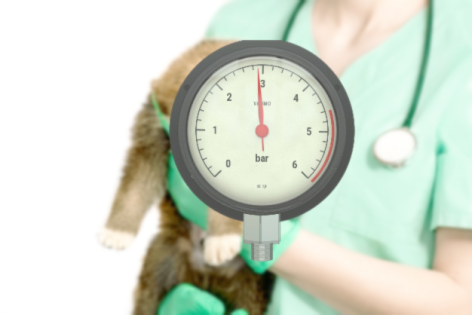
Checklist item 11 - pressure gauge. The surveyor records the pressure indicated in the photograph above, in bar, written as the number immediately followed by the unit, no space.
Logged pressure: 2.9bar
